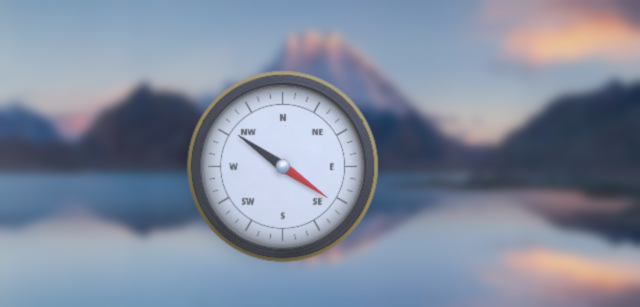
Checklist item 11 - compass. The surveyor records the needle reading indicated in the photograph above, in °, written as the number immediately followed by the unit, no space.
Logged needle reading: 125°
